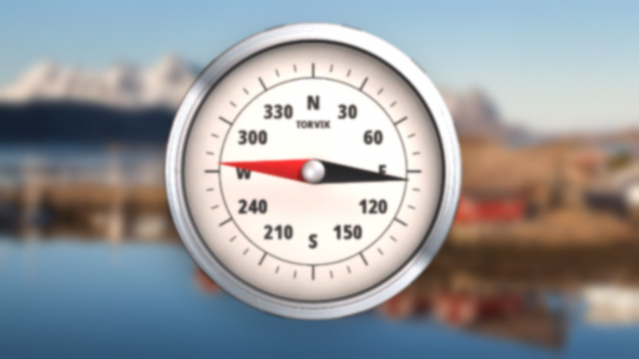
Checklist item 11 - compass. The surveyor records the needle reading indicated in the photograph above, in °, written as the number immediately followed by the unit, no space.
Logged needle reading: 275°
